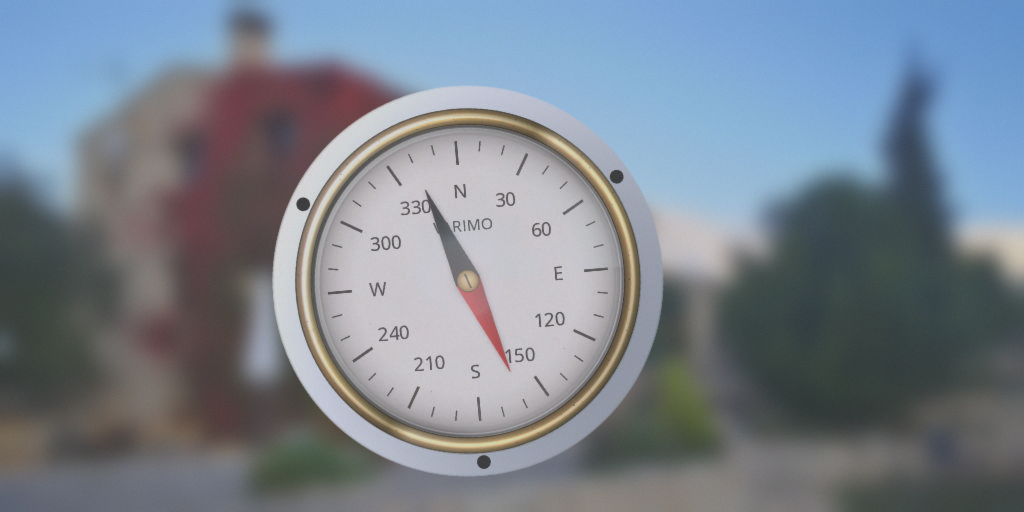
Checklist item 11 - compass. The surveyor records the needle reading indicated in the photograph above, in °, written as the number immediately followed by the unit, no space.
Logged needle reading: 160°
